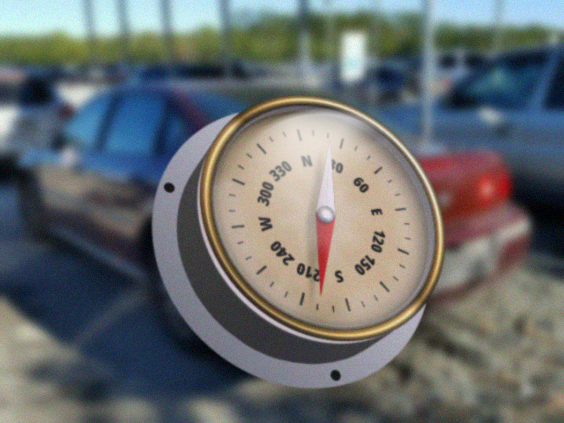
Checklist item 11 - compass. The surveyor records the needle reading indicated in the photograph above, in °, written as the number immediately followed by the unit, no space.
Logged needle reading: 200°
